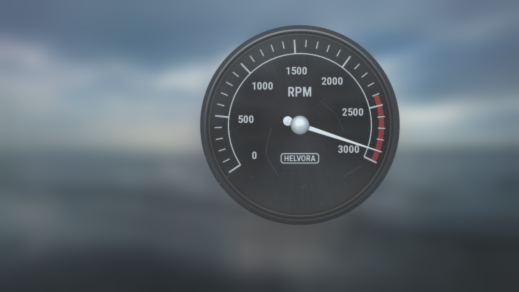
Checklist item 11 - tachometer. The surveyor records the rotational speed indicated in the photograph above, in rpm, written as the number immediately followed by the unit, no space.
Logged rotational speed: 2900rpm
